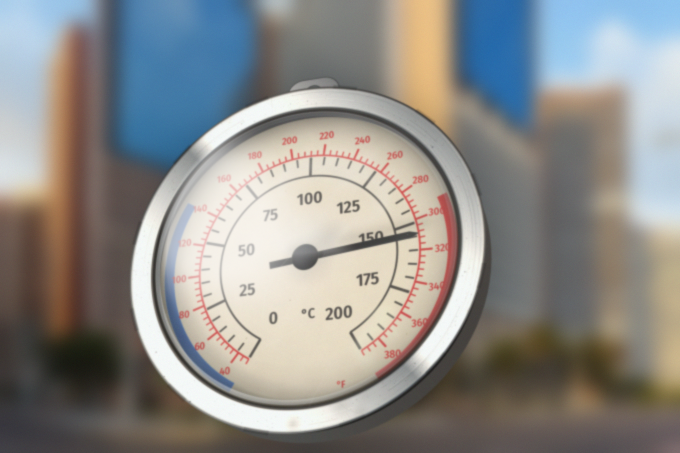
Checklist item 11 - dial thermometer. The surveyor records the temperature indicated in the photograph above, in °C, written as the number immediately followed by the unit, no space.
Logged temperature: 155°C
